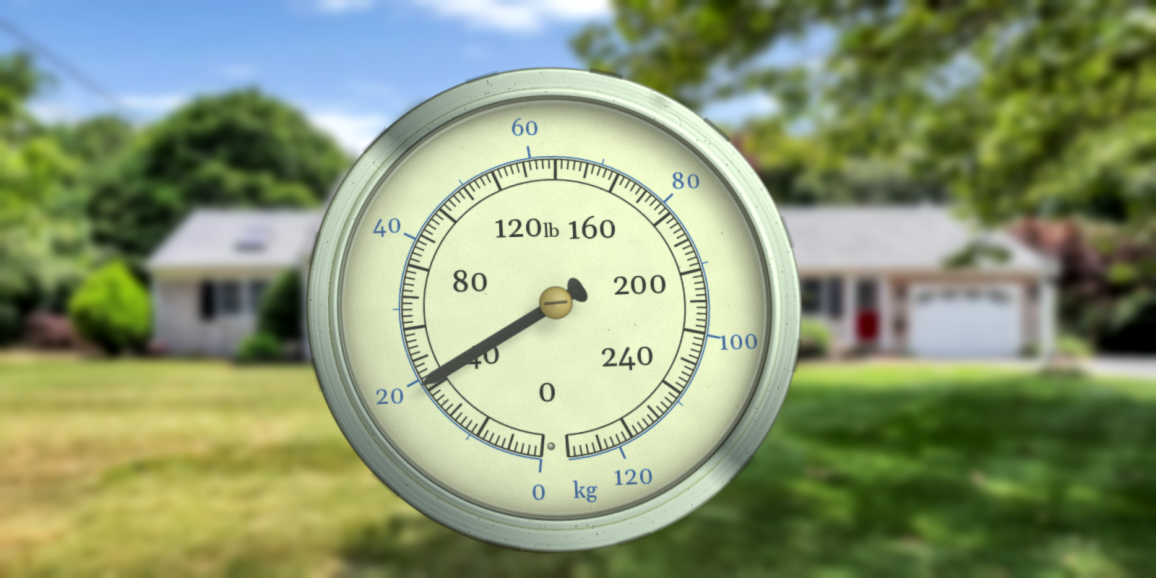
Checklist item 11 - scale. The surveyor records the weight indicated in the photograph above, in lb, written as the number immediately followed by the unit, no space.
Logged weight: 42lb
